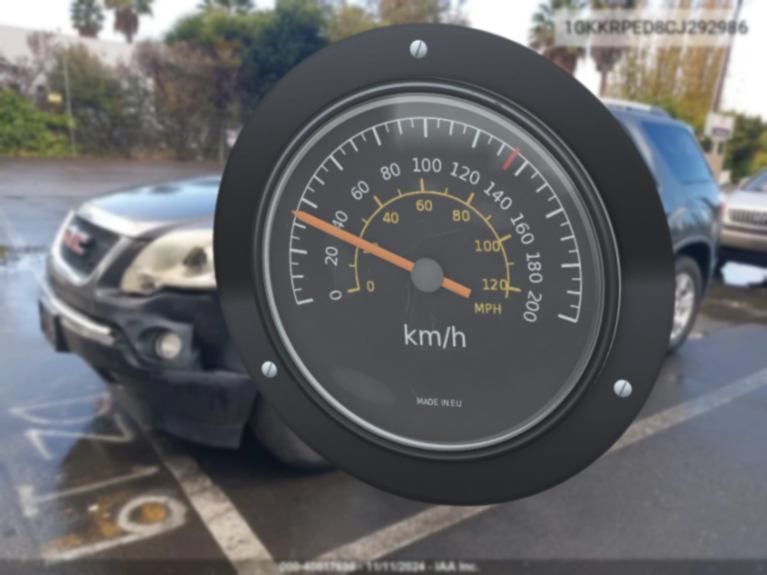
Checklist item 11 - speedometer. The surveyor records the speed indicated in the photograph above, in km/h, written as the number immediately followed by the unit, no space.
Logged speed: 35km/h
